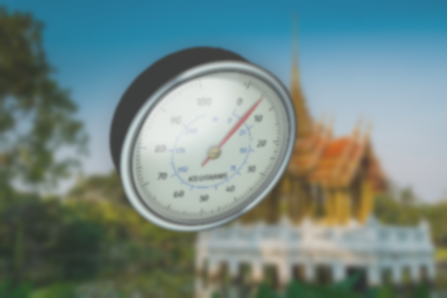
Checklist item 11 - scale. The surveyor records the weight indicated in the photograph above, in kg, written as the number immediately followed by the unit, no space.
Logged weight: 5kg
